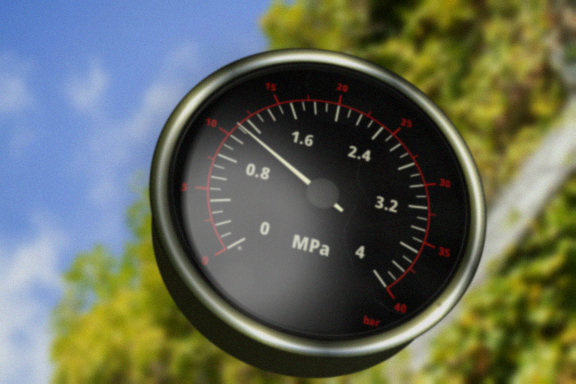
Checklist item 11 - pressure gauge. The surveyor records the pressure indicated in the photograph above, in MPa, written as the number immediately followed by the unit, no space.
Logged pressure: 1.1MPa
